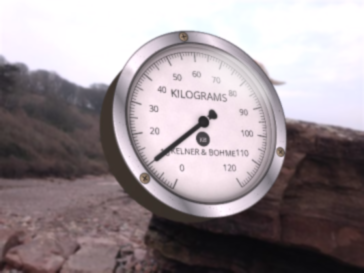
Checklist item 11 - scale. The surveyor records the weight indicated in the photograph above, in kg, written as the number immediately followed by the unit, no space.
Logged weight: 10kg
